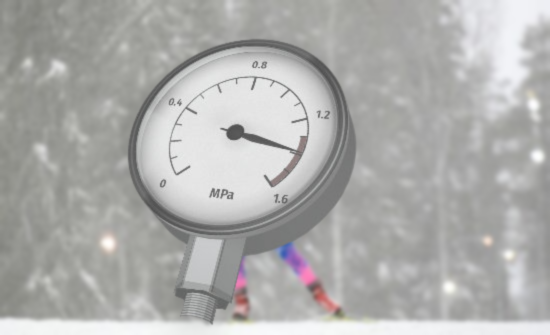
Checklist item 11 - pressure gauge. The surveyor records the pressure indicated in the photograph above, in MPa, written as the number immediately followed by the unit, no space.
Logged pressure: 1.4MPa
